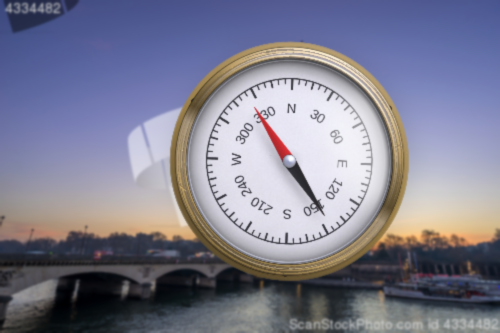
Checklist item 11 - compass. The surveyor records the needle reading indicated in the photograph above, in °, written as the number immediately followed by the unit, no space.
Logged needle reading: 325°
